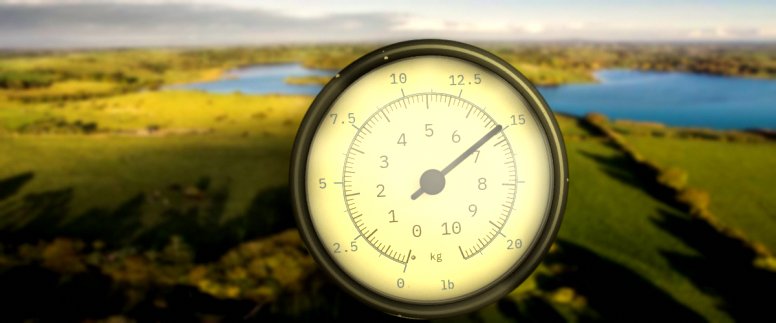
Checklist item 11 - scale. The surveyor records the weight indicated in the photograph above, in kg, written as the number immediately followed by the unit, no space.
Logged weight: 6.7kg
